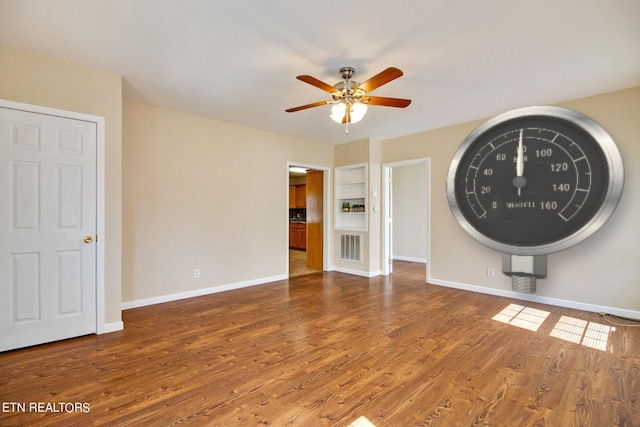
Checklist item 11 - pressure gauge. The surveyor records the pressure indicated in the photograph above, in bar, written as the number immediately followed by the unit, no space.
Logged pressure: 80bar
